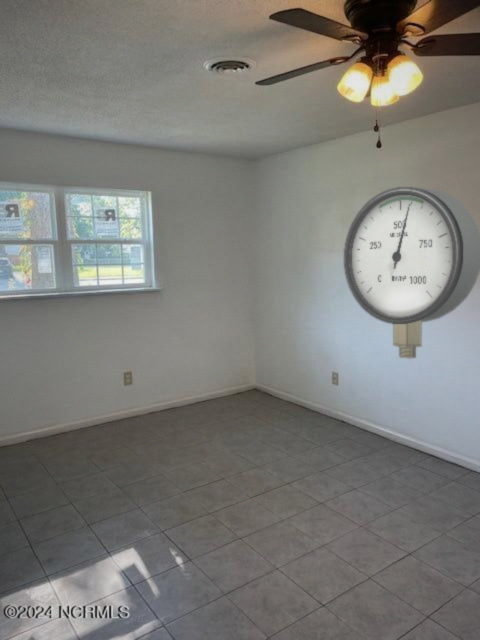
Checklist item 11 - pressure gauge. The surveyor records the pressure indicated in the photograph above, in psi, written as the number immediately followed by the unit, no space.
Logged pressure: 550psi
